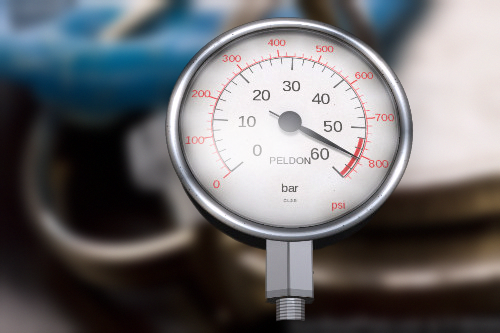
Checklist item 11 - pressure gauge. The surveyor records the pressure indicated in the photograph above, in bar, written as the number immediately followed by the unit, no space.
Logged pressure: 56bar
